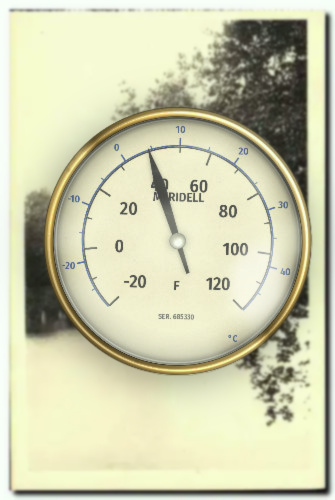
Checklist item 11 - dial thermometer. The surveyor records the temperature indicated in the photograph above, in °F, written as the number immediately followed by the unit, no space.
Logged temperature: 40°F
